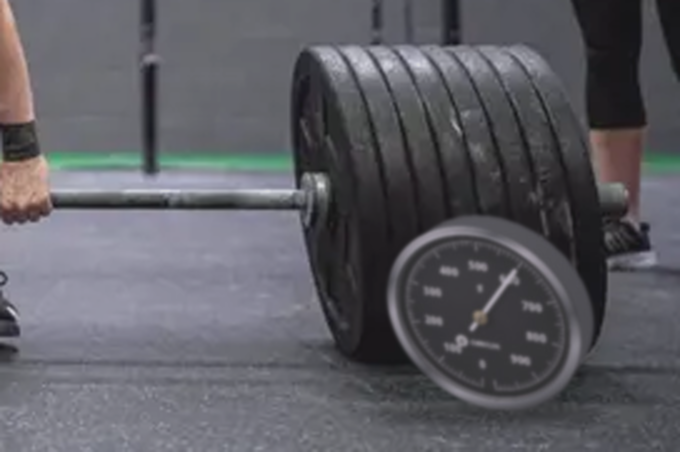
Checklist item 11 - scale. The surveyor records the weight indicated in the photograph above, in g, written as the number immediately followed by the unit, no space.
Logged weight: 600g
